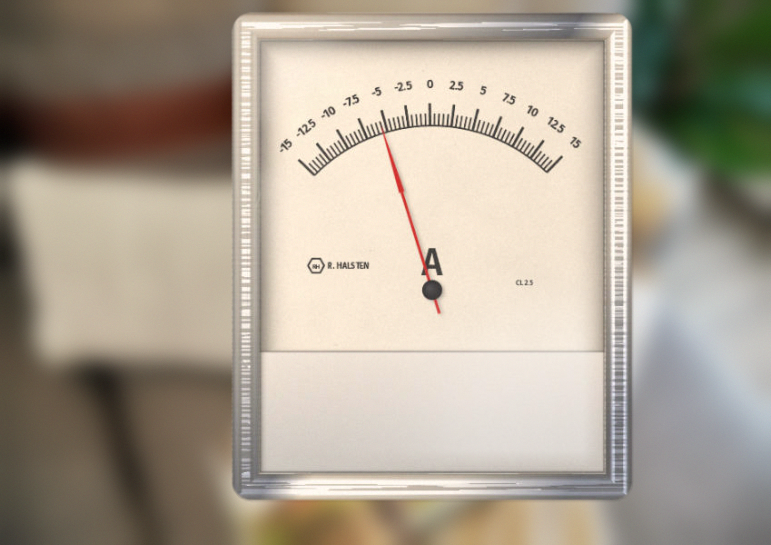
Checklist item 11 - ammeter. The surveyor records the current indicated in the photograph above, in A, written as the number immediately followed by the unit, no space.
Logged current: -5.5A
